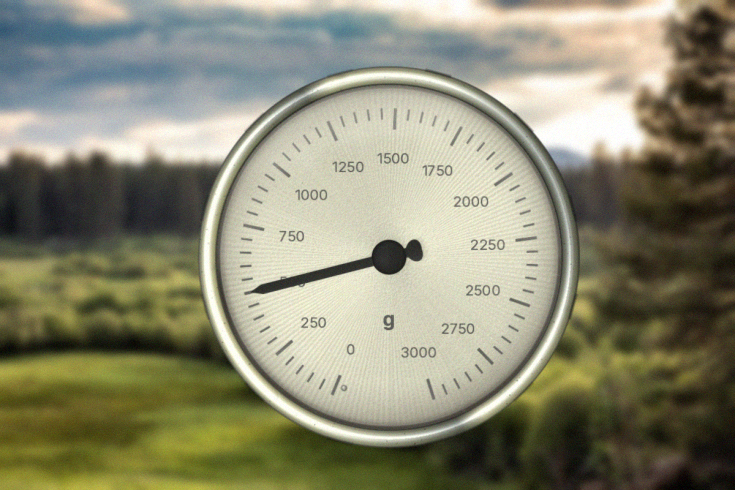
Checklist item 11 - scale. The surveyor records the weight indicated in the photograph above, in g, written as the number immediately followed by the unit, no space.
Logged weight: 500g
